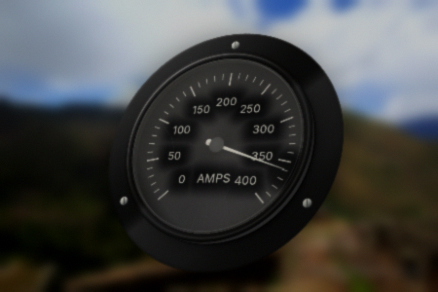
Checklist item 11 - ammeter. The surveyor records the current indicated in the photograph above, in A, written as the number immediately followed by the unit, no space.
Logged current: 360A
